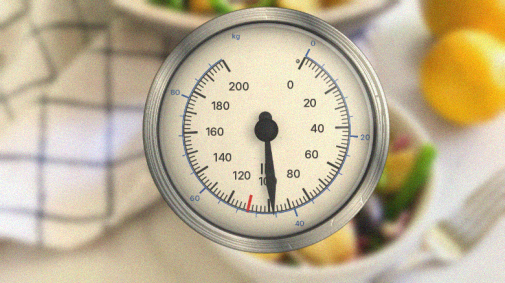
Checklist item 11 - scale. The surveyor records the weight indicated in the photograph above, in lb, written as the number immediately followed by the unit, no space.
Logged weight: 98lb
